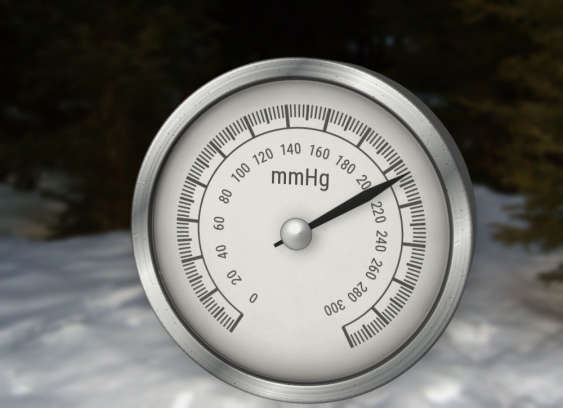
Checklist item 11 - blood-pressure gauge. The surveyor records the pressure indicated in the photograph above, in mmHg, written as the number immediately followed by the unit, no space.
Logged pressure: 206mmHg
